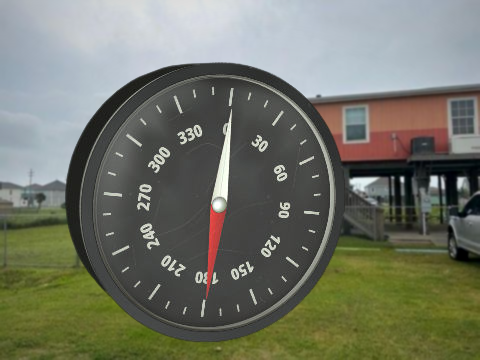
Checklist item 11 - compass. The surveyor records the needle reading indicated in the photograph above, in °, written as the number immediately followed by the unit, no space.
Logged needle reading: 180°
